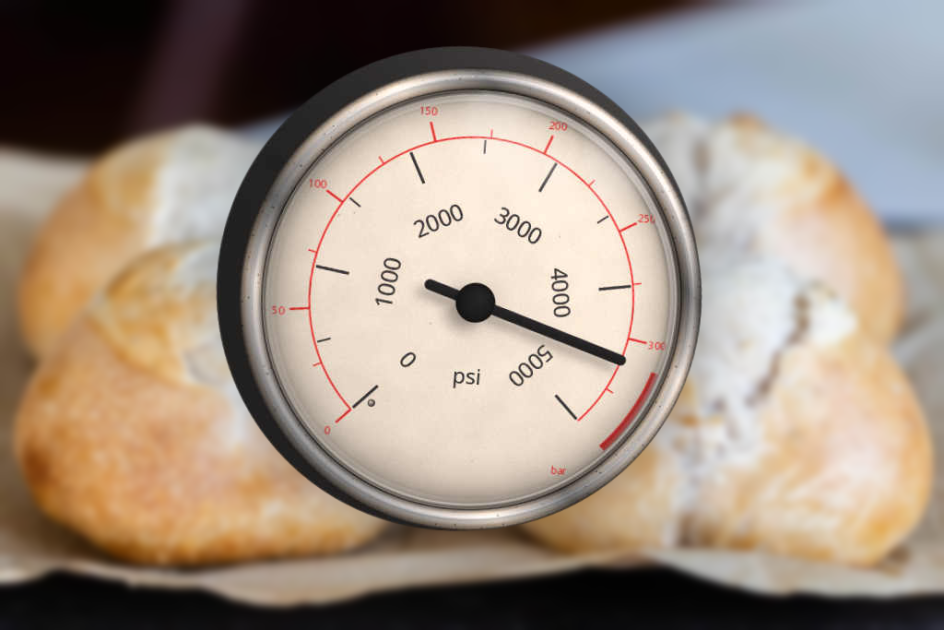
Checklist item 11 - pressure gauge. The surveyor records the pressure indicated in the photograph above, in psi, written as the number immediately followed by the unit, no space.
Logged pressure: 4500psi
